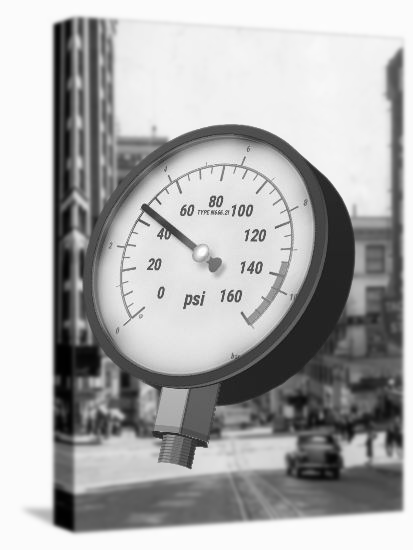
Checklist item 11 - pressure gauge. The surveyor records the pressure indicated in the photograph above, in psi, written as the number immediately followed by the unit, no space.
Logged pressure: 45psi
